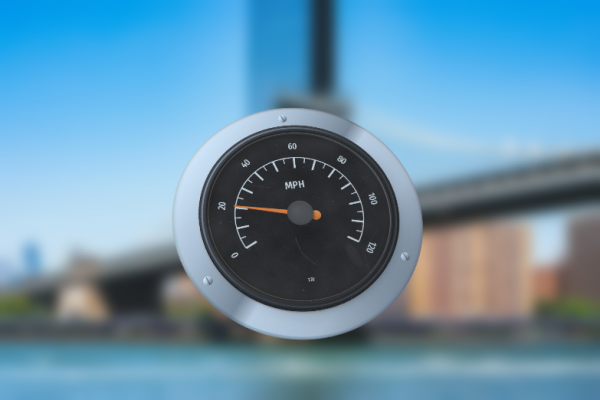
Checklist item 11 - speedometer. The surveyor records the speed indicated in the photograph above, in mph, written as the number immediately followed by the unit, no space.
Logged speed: 20mph
